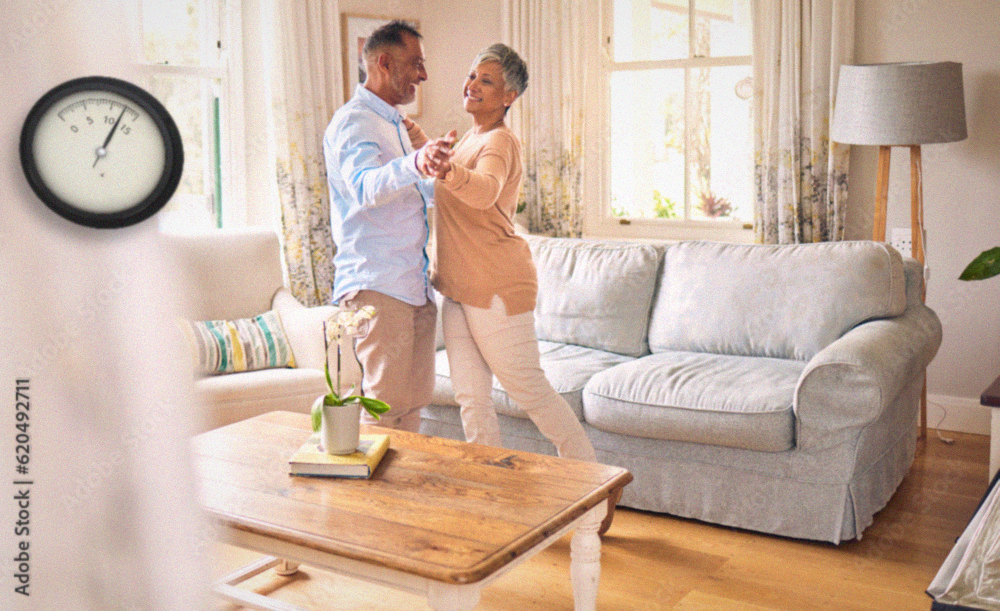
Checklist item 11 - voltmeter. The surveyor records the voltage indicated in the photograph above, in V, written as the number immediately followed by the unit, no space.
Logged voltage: 12.5V
